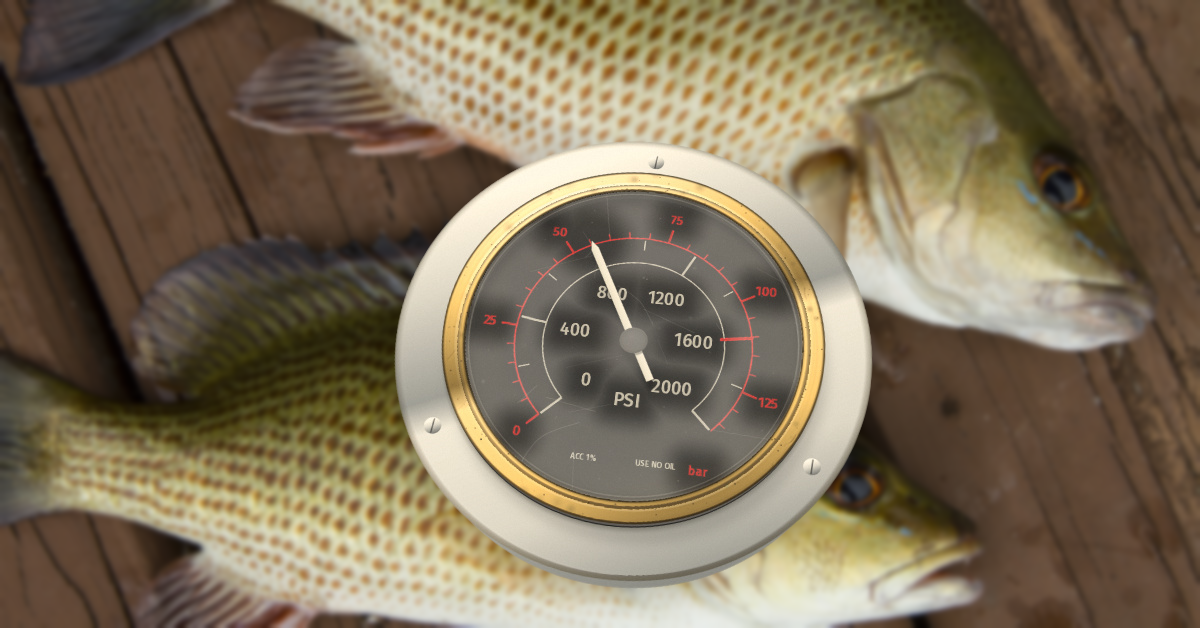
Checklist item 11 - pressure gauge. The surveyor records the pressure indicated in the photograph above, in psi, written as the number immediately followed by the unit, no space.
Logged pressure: 800psi
